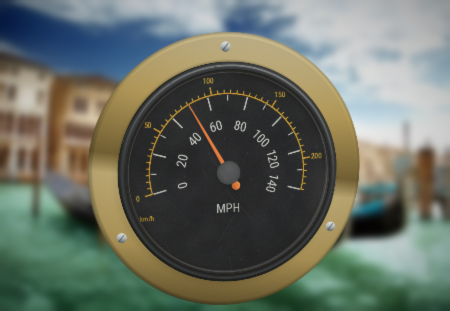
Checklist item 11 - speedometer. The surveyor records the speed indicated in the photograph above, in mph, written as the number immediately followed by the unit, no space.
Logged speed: 50mph
